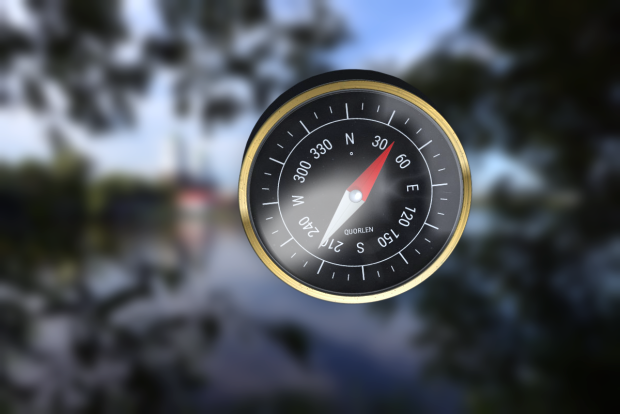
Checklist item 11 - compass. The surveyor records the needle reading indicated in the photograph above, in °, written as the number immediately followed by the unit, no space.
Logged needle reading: 40°
